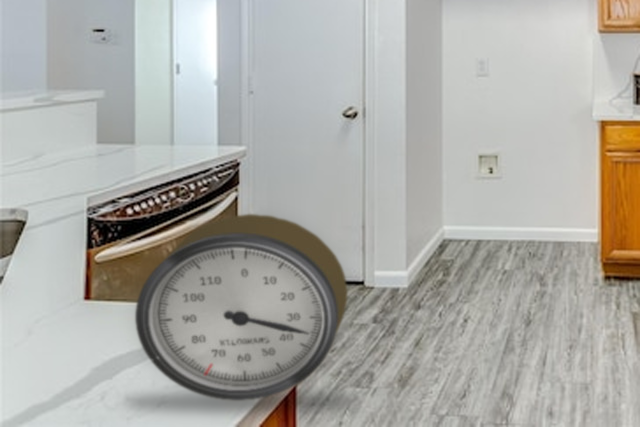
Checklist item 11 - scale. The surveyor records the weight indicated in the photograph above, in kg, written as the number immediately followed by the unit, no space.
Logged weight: 35kg
